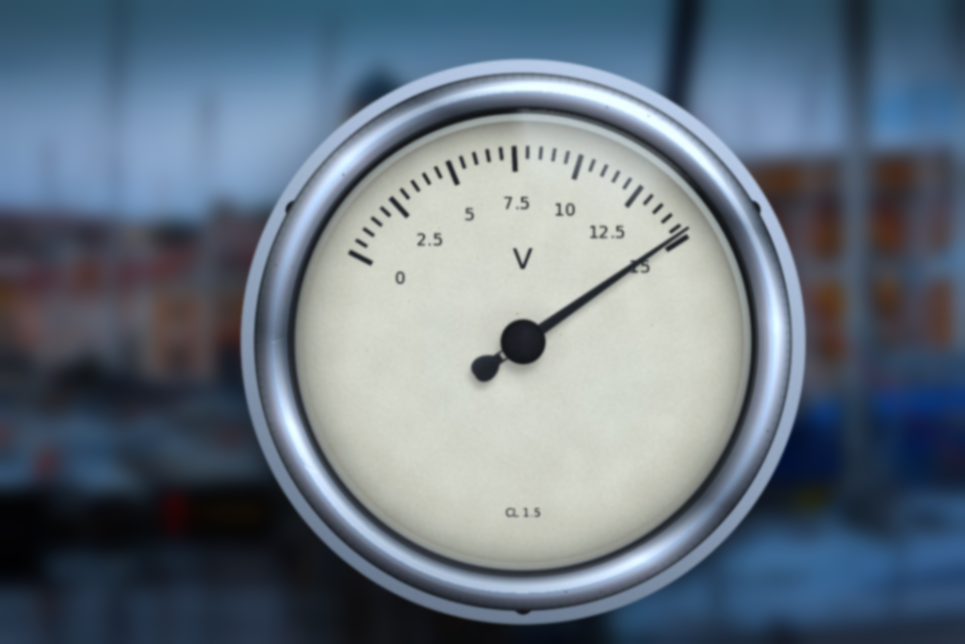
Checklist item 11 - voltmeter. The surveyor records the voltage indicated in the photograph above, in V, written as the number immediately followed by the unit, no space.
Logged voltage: 14.75V
